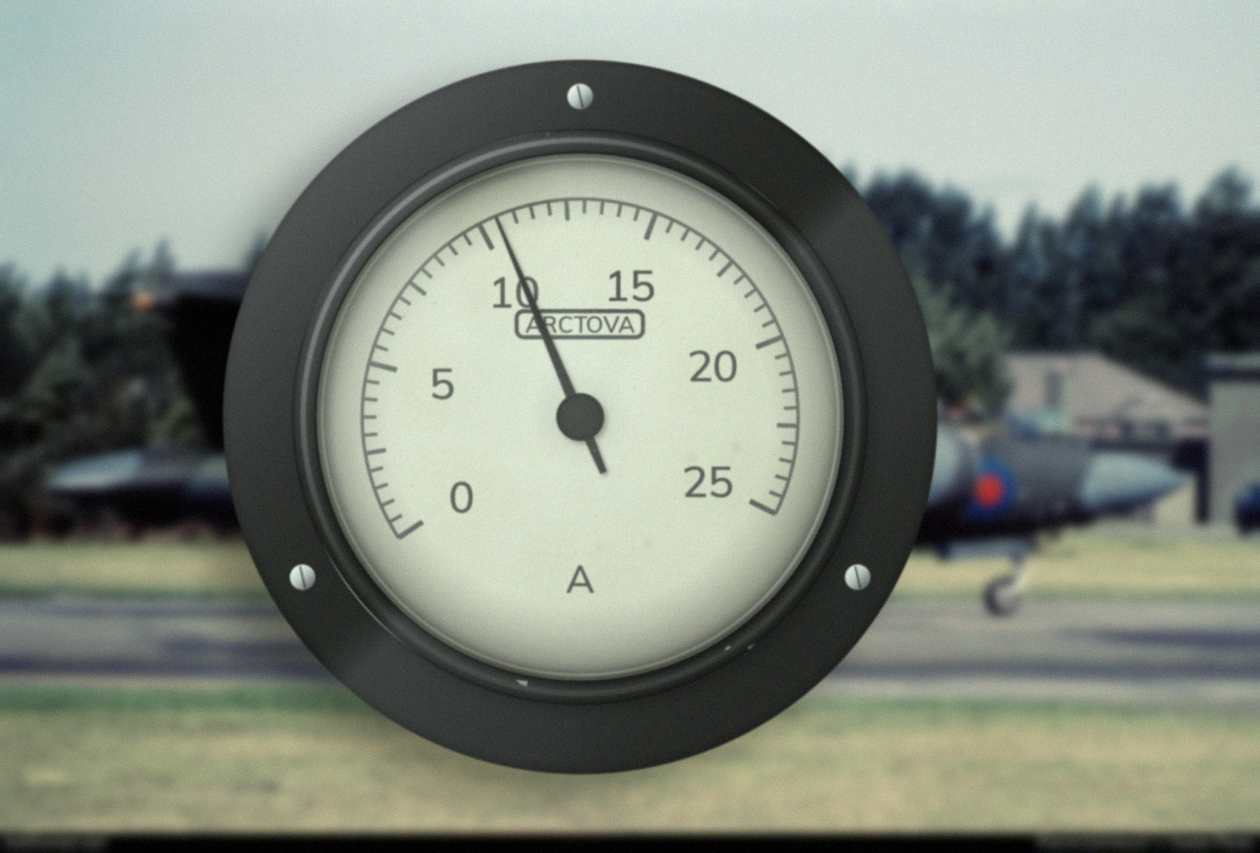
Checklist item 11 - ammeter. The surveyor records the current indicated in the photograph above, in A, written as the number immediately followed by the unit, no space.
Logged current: 10.5A
